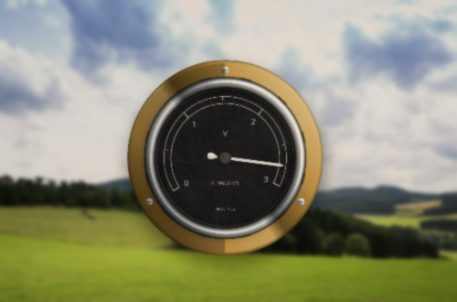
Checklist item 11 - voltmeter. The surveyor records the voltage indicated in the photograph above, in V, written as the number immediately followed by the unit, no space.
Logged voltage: 2.75V
